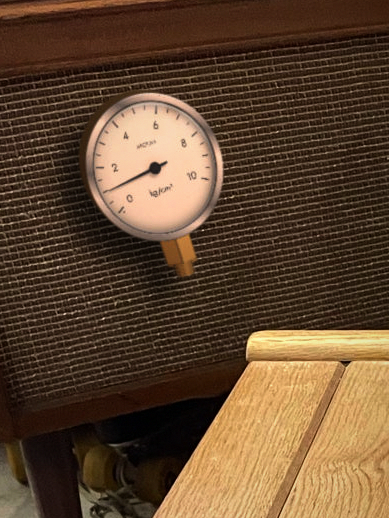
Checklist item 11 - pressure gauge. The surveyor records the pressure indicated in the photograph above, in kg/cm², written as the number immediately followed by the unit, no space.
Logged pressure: 1kg/cm²
